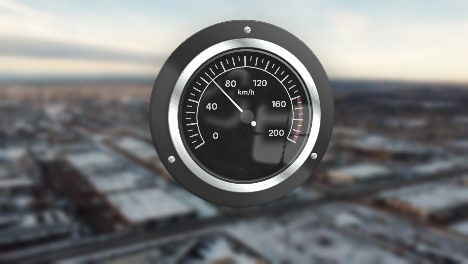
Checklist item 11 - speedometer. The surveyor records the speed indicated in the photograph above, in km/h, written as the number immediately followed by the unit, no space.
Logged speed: 65km/h
